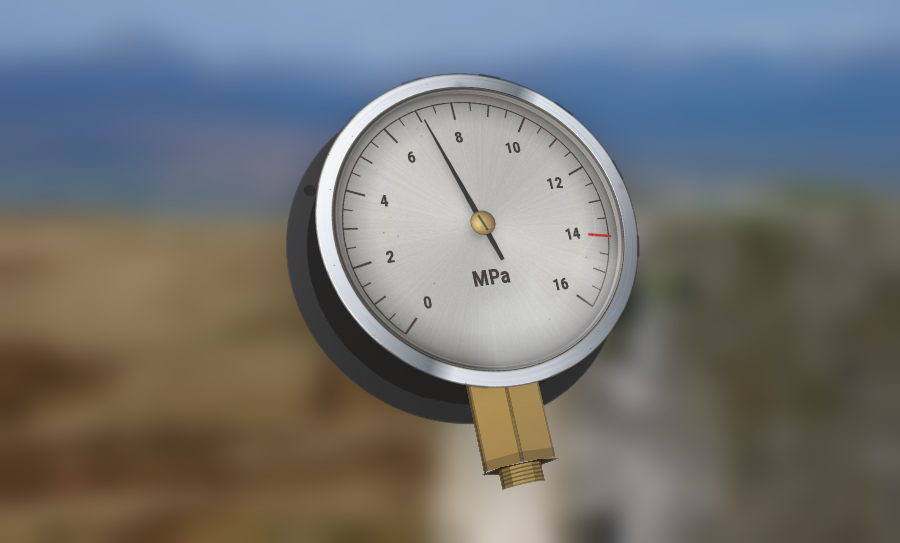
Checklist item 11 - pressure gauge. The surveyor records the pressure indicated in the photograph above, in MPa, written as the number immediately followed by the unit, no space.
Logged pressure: 7MPa
